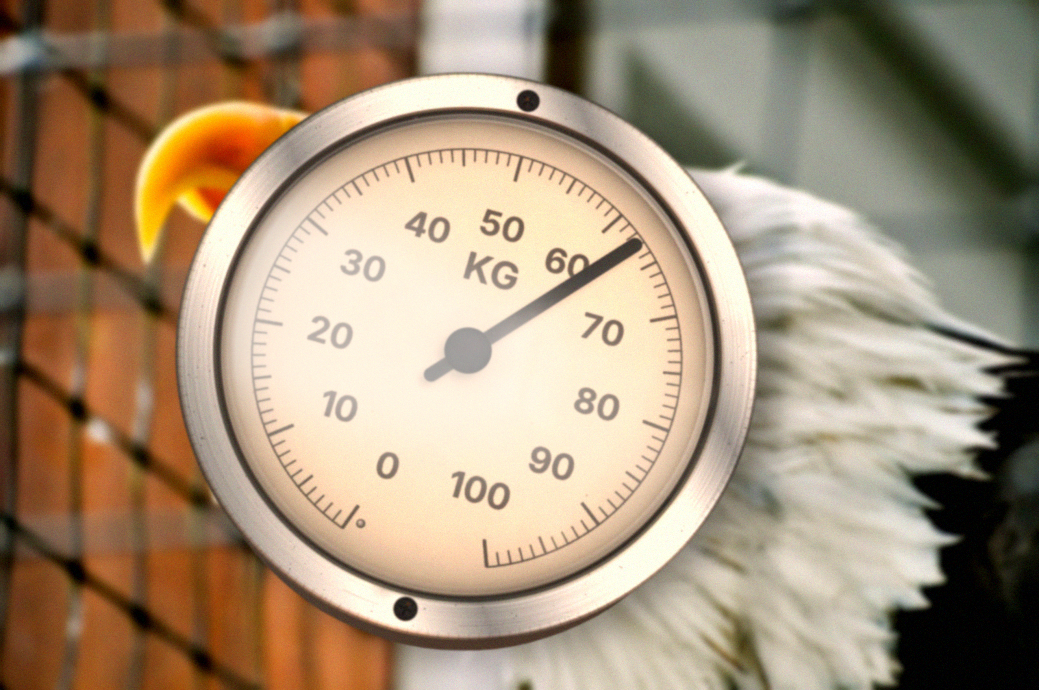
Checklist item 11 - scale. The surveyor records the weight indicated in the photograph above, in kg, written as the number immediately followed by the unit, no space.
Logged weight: 63kg
